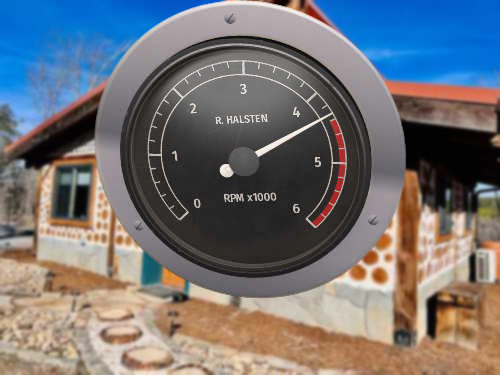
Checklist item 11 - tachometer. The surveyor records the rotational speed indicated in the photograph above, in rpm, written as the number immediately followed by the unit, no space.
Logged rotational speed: 4300rpm
